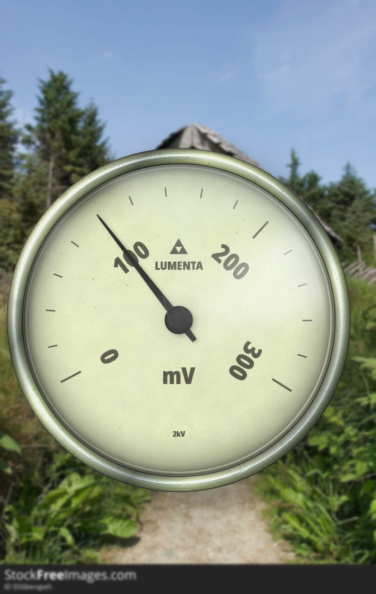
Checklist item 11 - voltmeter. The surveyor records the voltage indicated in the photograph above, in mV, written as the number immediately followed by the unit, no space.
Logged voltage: 100mV
